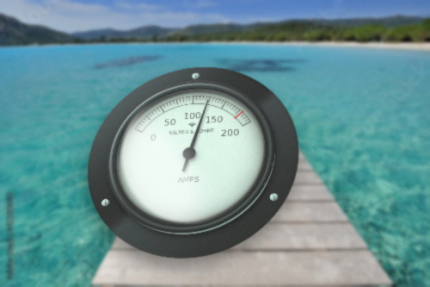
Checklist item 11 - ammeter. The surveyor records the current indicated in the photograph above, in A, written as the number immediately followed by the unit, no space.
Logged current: 125A
